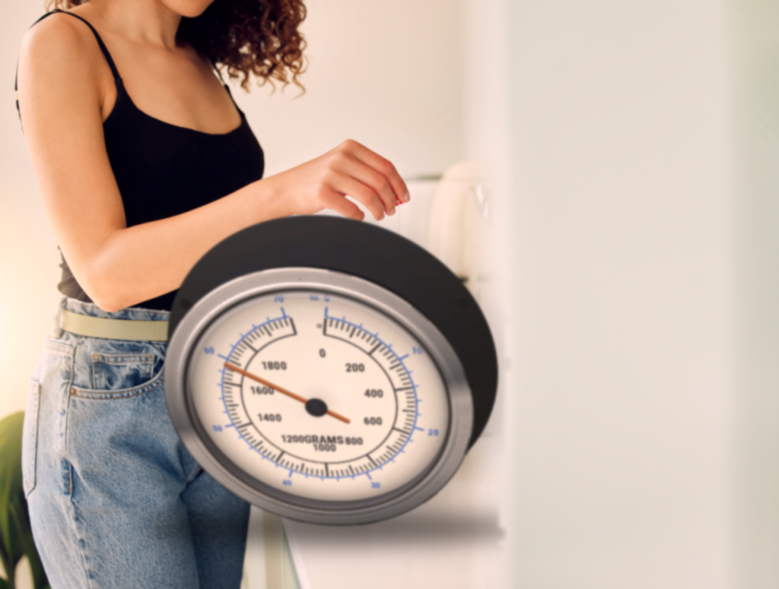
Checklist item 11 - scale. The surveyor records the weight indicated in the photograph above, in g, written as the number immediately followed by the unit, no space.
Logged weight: 1700g
